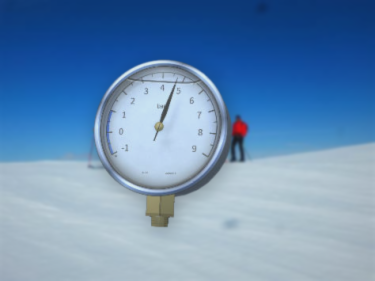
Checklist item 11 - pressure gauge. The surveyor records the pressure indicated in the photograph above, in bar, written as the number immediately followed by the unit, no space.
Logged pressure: 4.75bar
